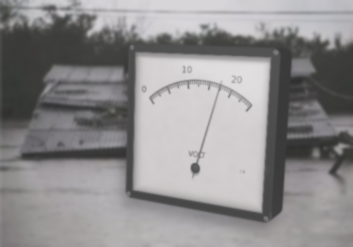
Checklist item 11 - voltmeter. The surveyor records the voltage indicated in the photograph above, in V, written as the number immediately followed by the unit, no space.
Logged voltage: 17.5V
